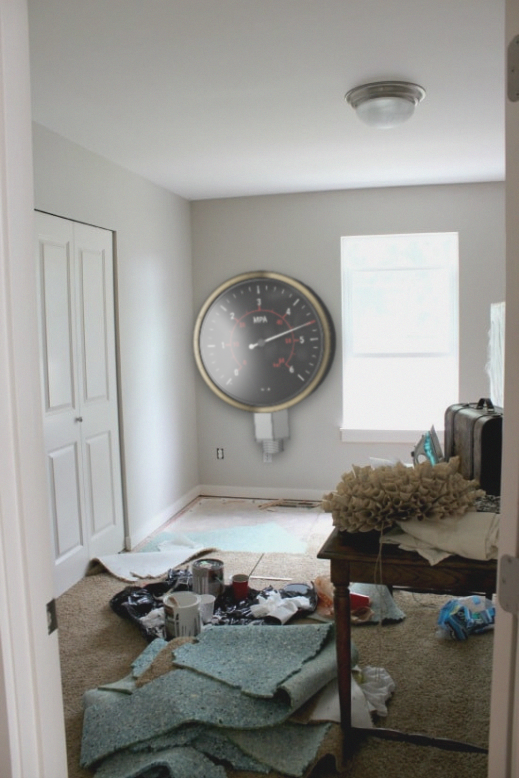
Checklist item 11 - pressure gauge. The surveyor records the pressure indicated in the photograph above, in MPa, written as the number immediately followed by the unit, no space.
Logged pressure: 4.6MPa
